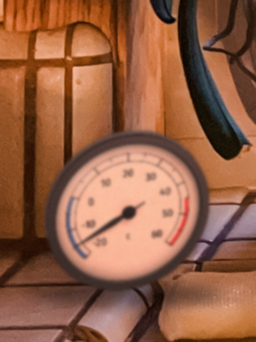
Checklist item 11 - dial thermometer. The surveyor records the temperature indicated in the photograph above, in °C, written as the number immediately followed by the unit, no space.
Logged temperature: -15°C
